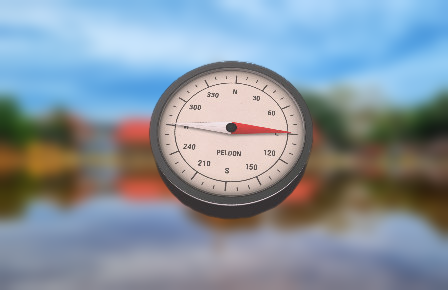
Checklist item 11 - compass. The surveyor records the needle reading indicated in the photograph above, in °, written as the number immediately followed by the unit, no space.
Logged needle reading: 90°
